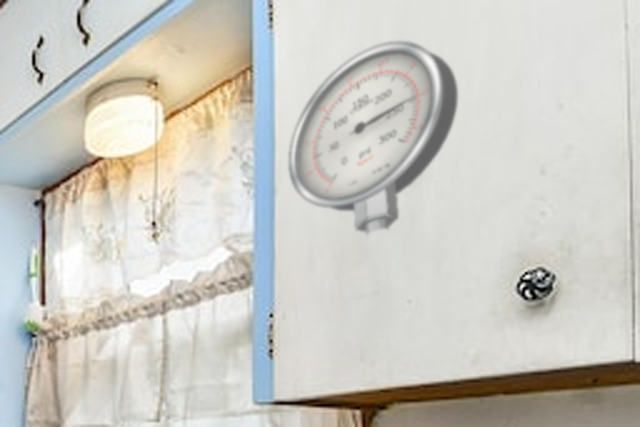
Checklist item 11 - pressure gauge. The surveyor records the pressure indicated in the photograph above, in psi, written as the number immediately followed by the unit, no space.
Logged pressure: 250psi
